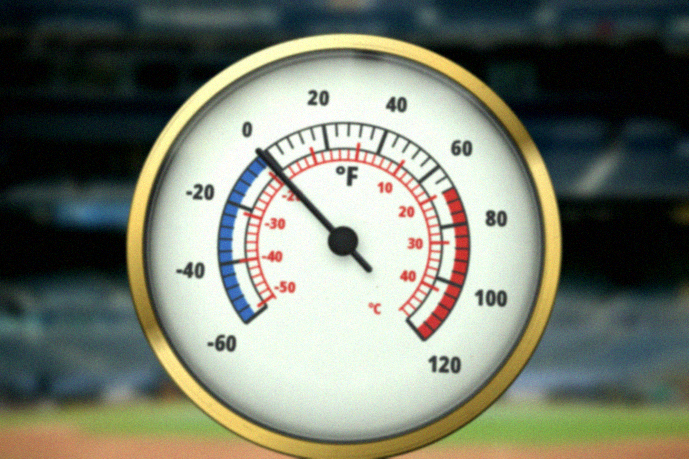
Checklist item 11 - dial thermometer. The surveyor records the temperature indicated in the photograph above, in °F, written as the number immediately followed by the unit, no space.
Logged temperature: -2°F
